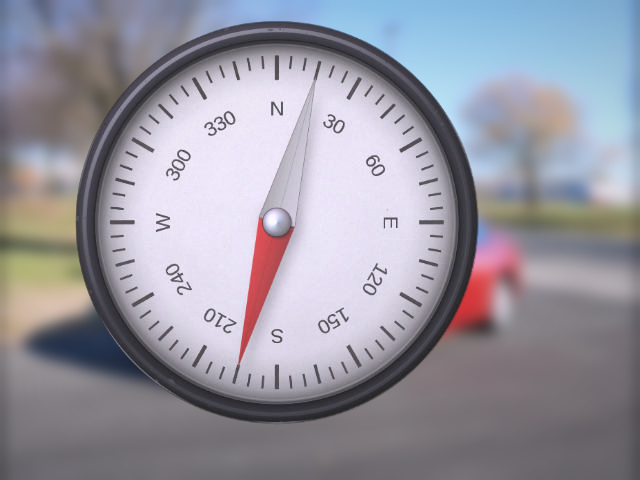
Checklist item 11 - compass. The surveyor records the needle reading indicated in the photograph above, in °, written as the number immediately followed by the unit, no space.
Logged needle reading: 195°
